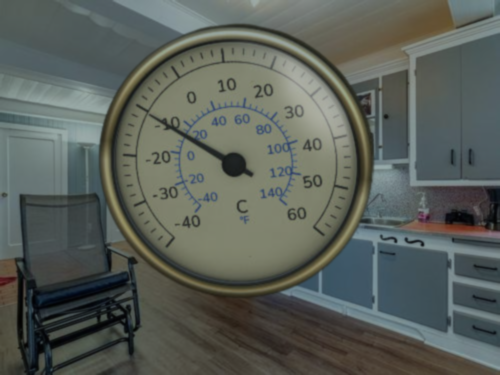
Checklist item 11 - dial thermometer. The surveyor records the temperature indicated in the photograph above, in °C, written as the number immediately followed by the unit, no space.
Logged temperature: -10°C
